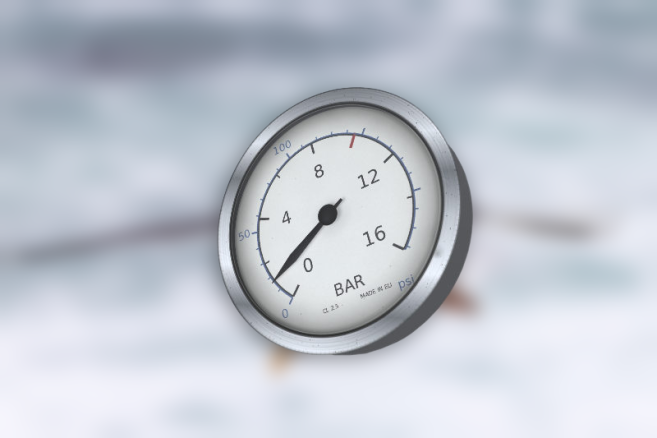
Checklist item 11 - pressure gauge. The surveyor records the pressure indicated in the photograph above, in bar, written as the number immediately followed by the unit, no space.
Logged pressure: 1bar
